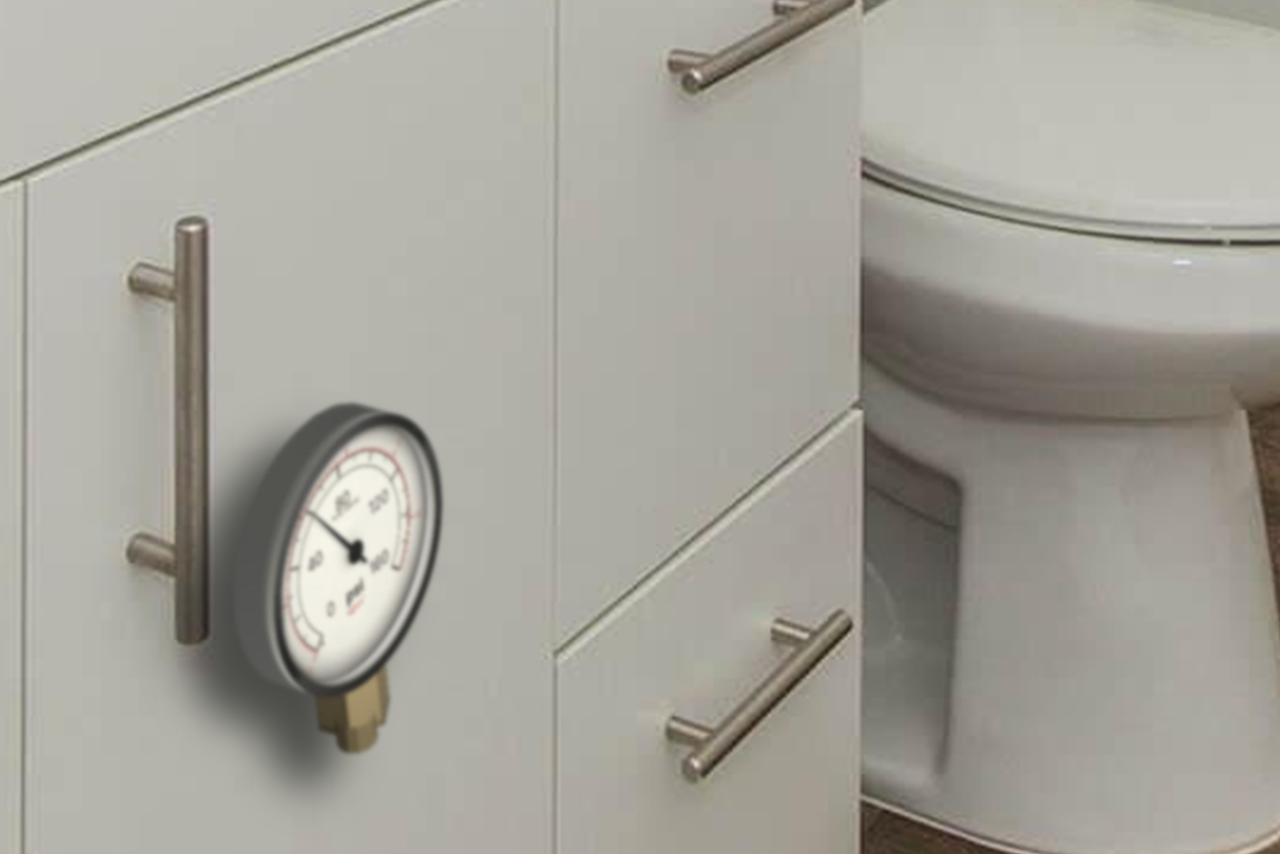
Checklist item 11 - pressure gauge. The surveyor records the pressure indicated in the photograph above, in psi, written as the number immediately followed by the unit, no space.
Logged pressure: 60psi
